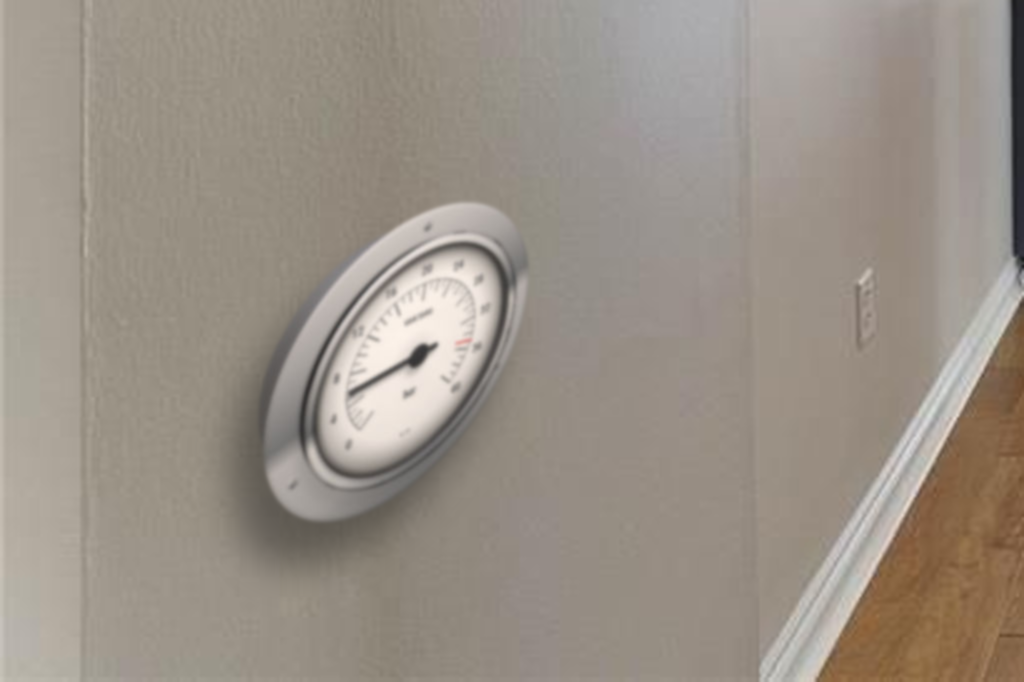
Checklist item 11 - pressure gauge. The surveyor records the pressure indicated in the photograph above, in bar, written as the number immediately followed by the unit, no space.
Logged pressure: 6bar
